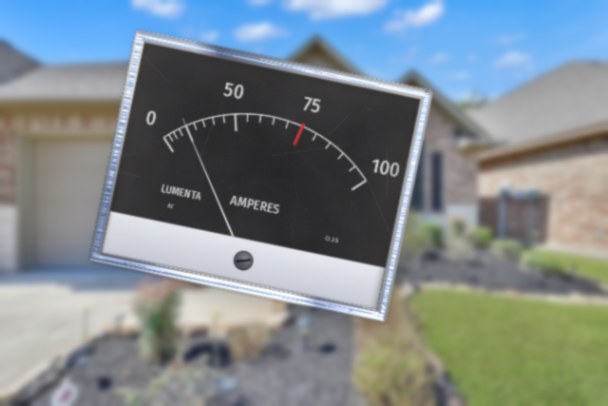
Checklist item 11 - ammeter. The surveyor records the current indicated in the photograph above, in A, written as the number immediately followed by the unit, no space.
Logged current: 25A
